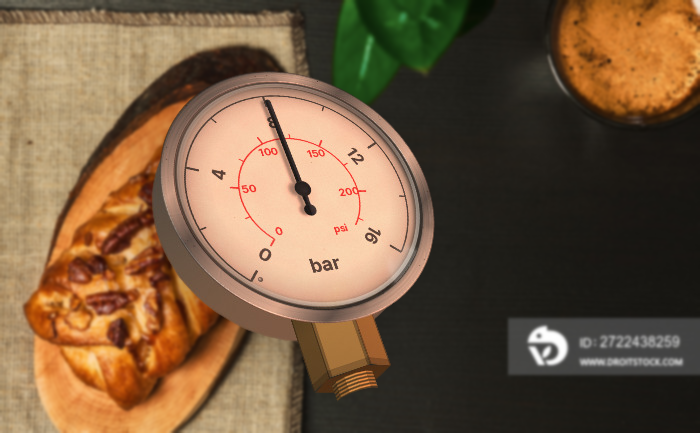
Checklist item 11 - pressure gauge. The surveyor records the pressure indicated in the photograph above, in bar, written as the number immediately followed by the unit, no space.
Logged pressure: 8bar
